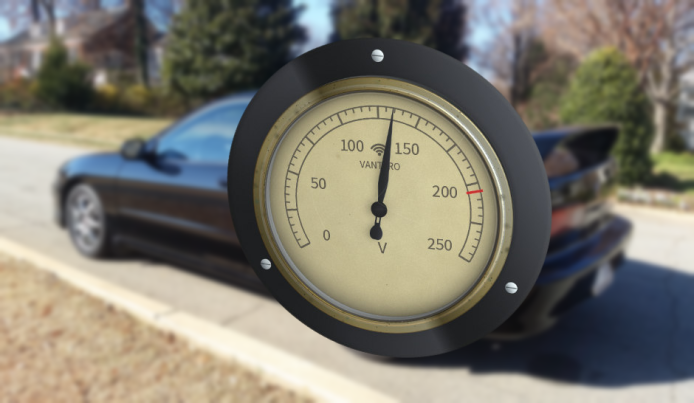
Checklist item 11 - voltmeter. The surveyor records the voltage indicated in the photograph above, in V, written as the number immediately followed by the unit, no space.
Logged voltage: 135V
